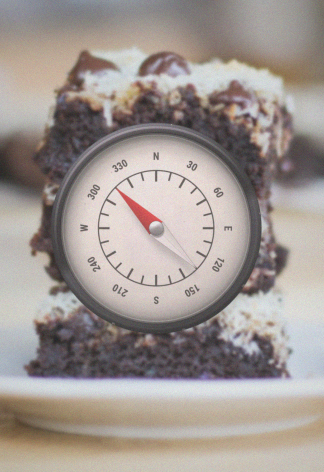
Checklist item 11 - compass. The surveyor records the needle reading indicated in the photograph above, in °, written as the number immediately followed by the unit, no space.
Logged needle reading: 315°
